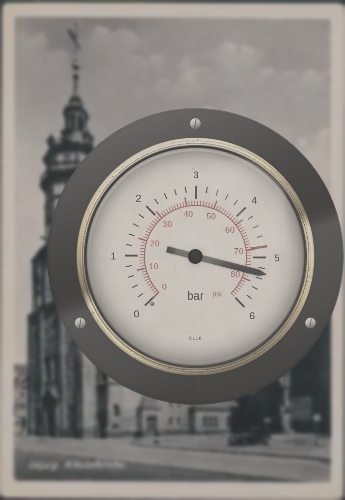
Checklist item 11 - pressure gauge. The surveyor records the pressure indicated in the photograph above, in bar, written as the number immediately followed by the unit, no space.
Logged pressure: 5.3bar
